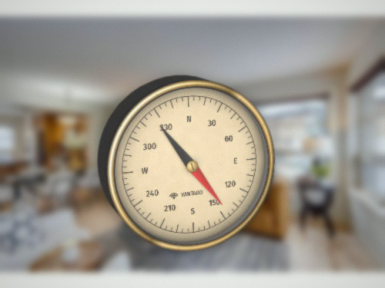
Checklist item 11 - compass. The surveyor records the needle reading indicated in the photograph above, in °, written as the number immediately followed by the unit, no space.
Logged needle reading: 145°
